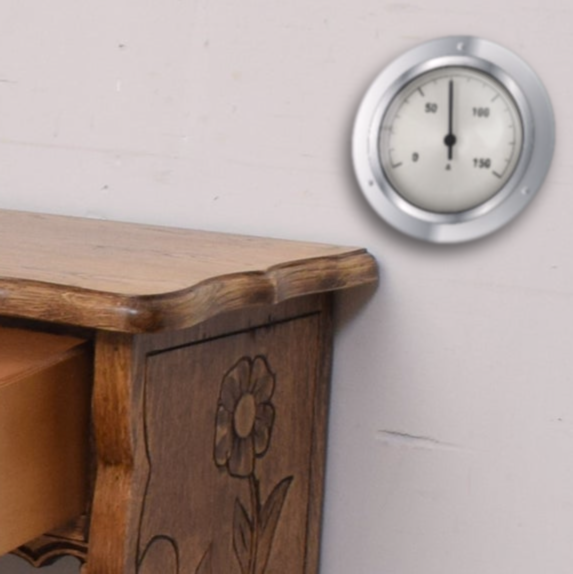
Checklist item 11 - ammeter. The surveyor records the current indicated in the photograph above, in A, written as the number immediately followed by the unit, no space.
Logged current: 70A
